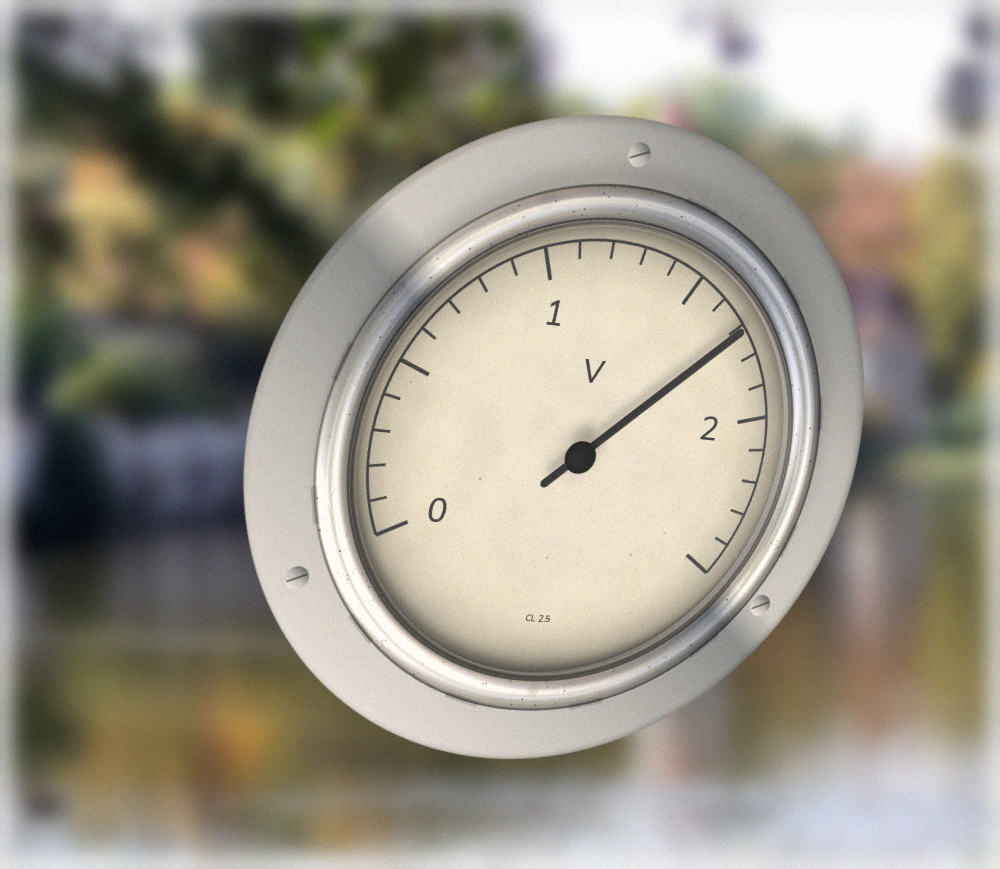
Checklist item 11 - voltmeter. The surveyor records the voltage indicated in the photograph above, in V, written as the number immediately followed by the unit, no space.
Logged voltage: 1.7V
